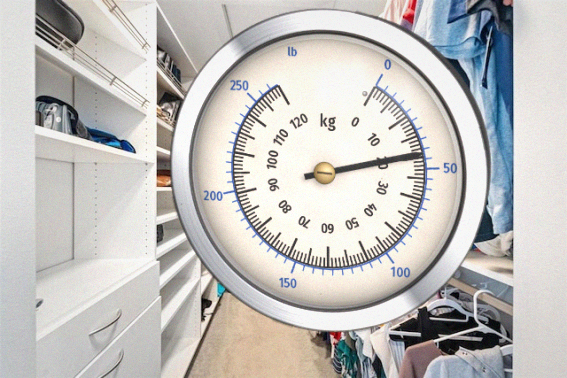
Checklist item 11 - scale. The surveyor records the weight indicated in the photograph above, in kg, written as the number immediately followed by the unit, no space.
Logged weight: 19kg
